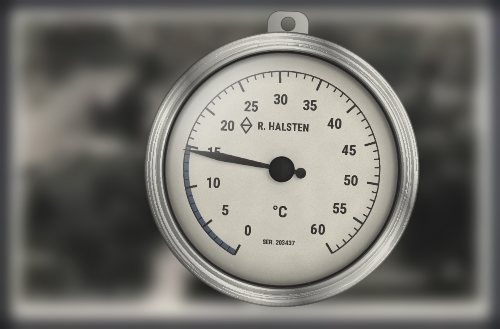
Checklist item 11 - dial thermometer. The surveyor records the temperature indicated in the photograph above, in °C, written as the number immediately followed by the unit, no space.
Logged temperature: 14.5°C
